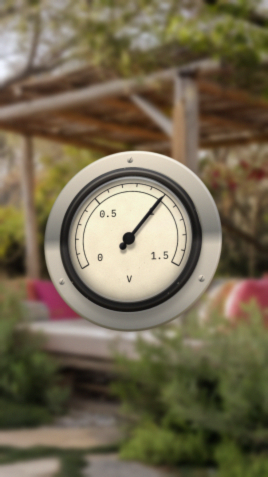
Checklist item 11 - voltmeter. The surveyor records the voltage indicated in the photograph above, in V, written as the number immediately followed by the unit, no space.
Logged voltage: 1V
